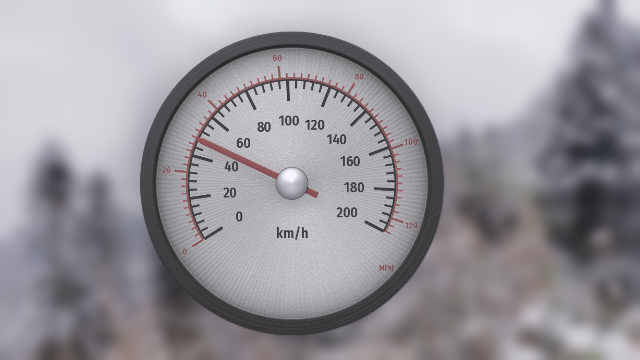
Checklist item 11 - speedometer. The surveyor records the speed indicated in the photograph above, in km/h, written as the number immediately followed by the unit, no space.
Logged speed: 48km/h
